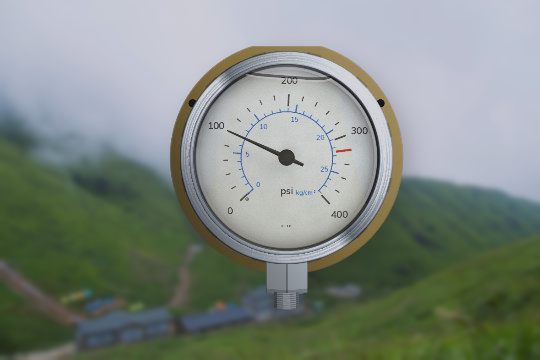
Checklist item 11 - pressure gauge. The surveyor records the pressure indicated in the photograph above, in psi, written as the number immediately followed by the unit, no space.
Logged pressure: 100psi
